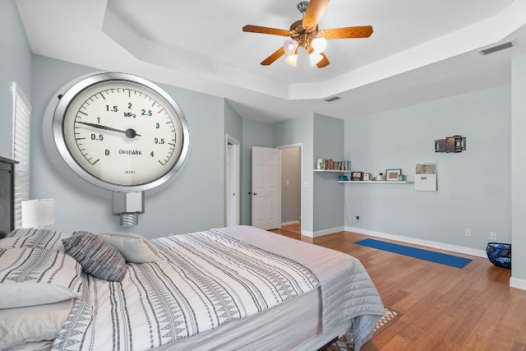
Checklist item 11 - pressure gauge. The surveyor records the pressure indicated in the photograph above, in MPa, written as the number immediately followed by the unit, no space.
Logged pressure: 0.8MPa
